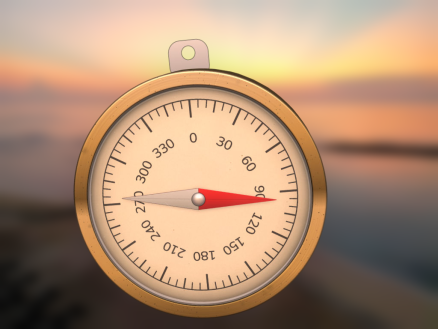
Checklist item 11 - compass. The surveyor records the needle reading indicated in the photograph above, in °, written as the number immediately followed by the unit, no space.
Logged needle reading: 95°
